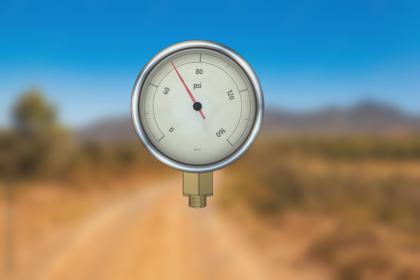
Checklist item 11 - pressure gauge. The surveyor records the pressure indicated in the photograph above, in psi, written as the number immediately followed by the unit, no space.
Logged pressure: 60psi
